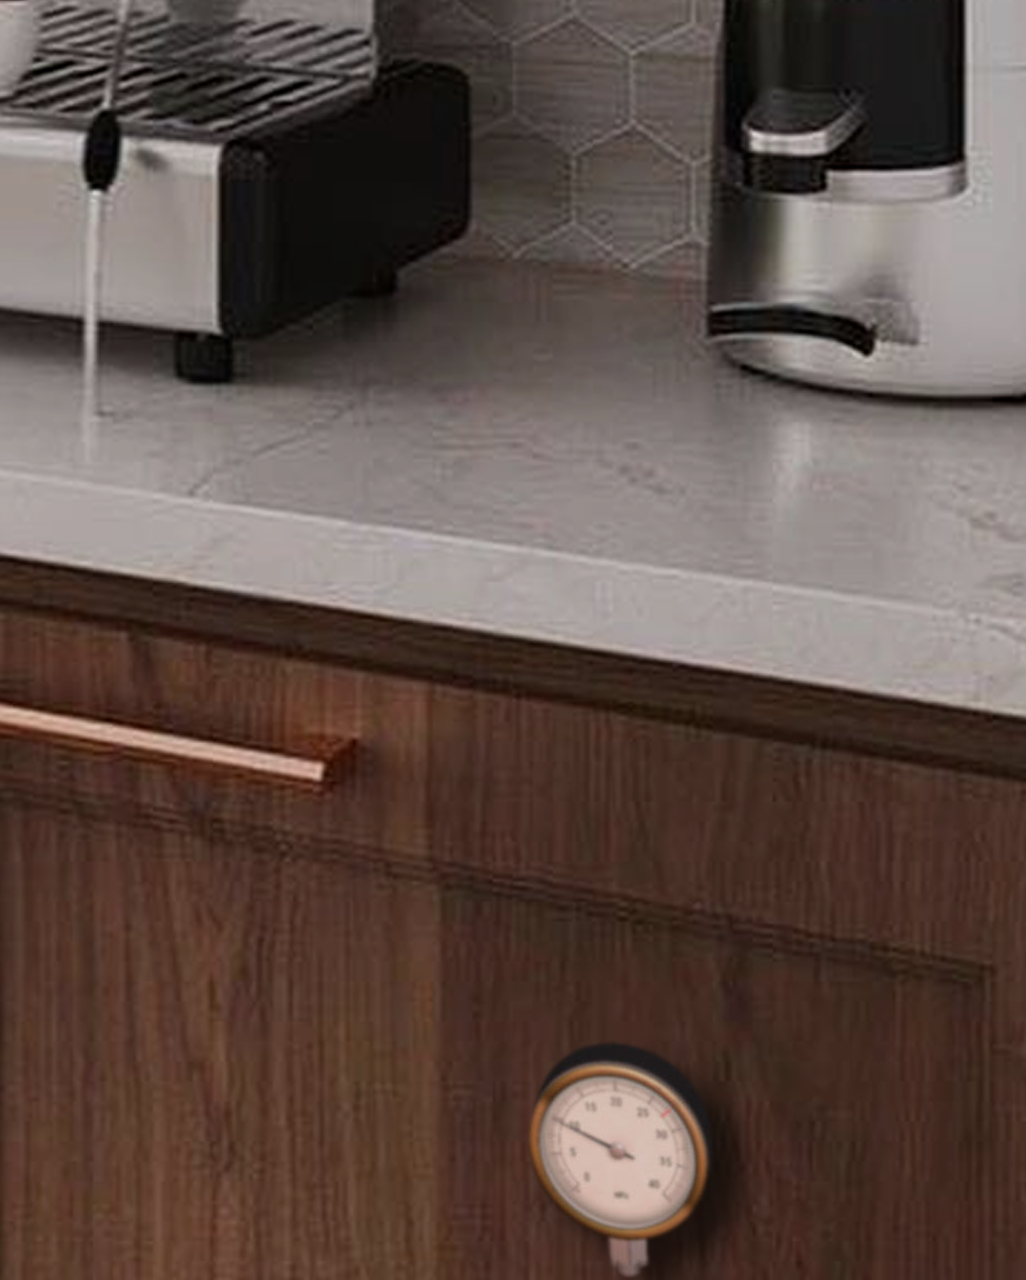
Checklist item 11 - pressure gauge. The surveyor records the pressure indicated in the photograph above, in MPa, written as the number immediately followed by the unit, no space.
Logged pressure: 10MPa
